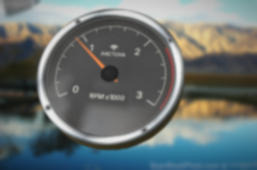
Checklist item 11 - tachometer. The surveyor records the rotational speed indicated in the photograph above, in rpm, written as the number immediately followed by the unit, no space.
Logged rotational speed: 900rpm
